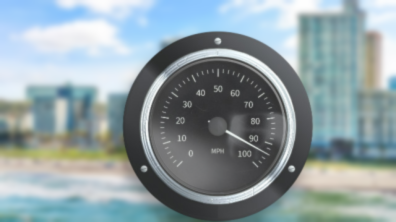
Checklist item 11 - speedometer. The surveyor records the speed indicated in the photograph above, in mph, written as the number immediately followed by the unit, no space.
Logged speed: 94mph
